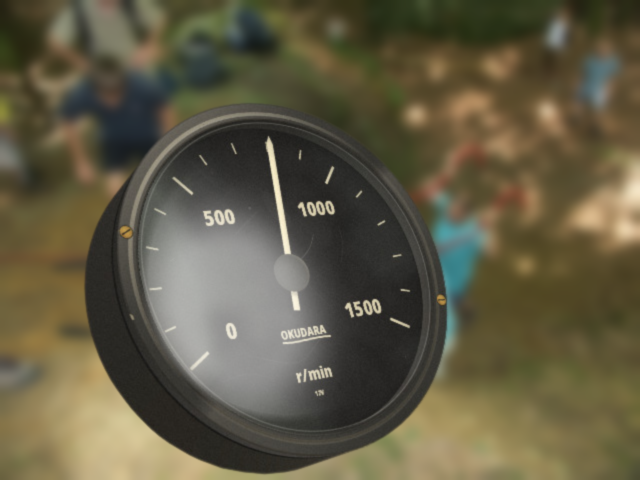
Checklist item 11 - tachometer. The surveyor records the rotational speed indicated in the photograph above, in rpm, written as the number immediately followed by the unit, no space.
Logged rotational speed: 800rpm
